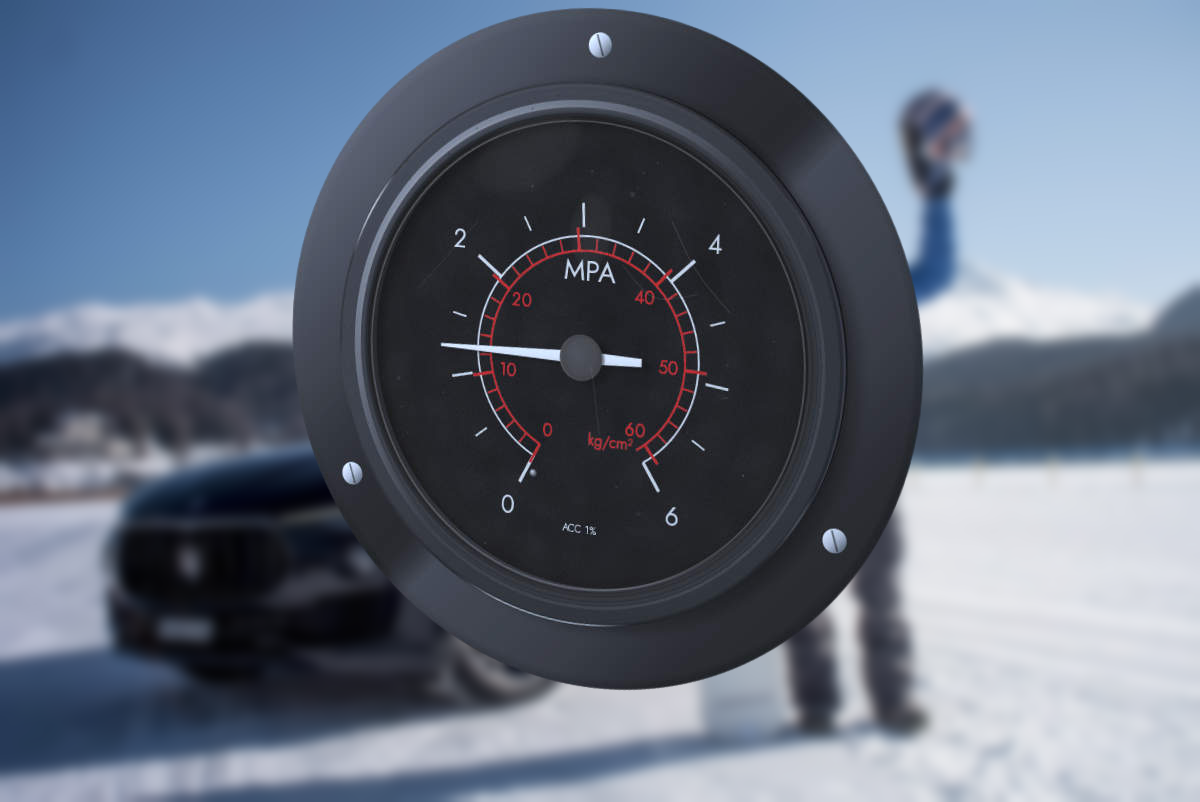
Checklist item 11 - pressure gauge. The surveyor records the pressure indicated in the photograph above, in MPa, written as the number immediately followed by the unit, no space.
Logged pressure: 1.25MPa
